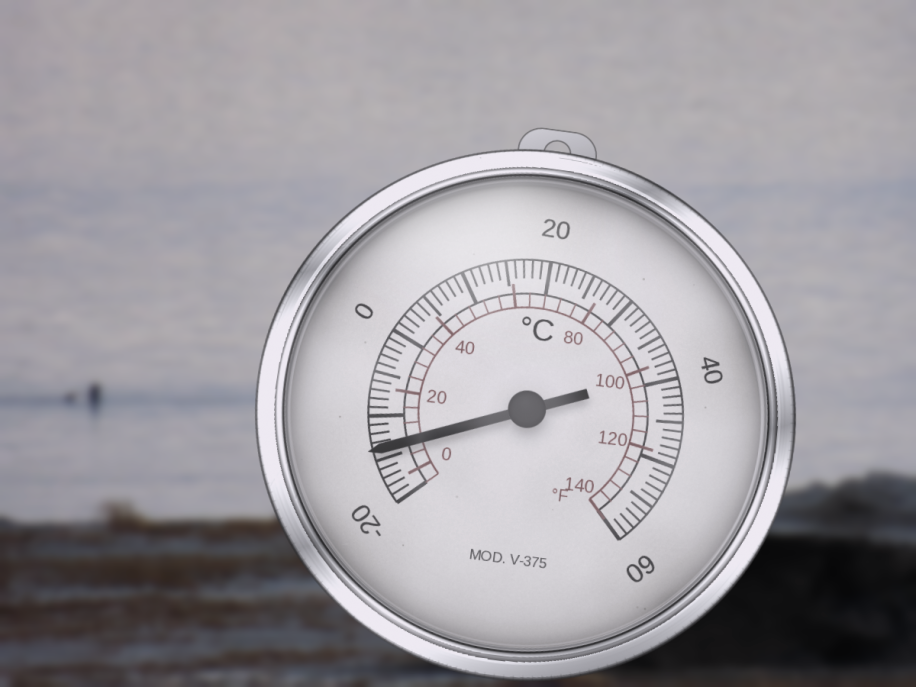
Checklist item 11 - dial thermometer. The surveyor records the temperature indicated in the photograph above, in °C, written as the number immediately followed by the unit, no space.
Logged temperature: -14°C
